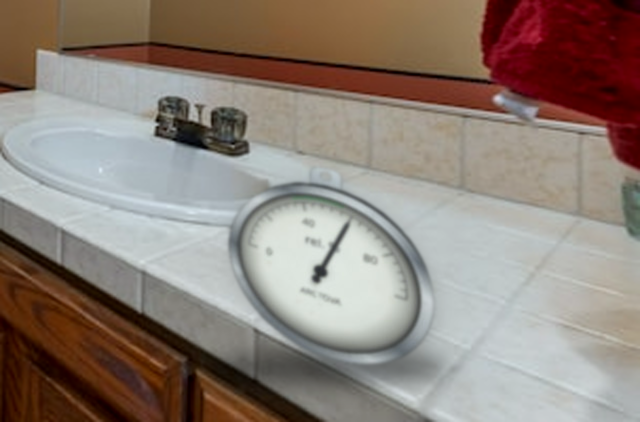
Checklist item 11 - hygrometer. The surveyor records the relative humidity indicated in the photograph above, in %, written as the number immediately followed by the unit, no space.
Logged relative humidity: 60%
